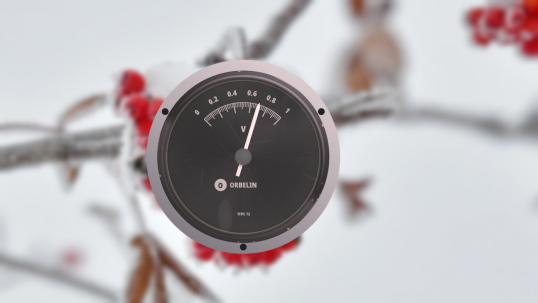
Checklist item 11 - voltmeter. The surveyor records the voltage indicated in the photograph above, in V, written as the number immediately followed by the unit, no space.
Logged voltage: 0.7V
